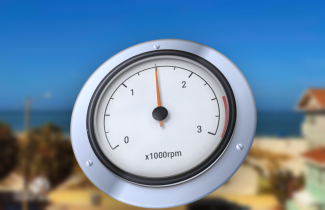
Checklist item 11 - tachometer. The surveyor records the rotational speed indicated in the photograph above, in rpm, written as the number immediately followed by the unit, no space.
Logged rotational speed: 1500rpm
